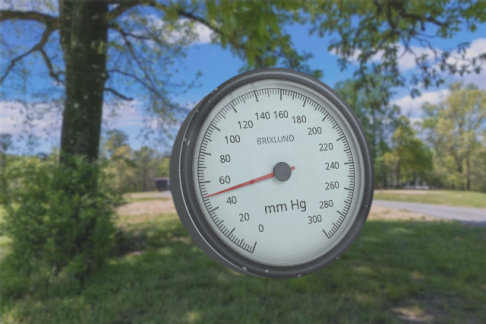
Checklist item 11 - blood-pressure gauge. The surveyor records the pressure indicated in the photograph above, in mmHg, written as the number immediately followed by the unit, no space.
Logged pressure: 50mmHg
